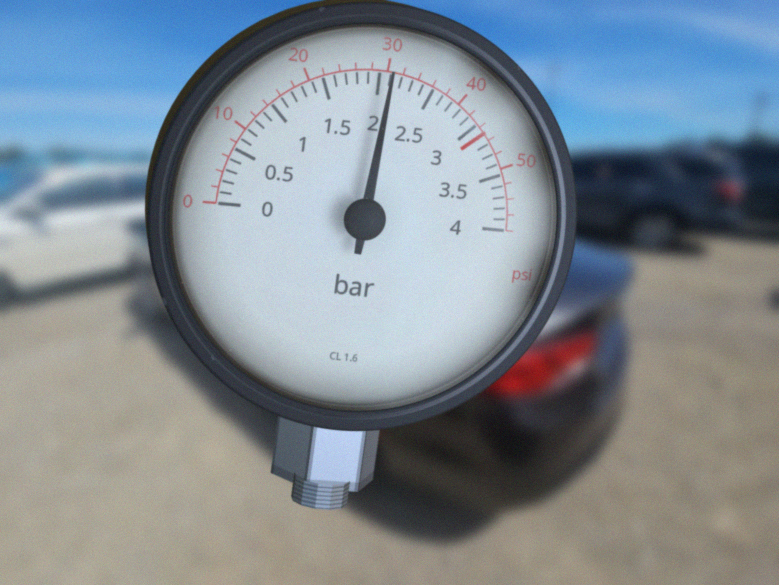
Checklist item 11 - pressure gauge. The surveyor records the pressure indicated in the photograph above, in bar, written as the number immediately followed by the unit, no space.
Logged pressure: 2.1bar
